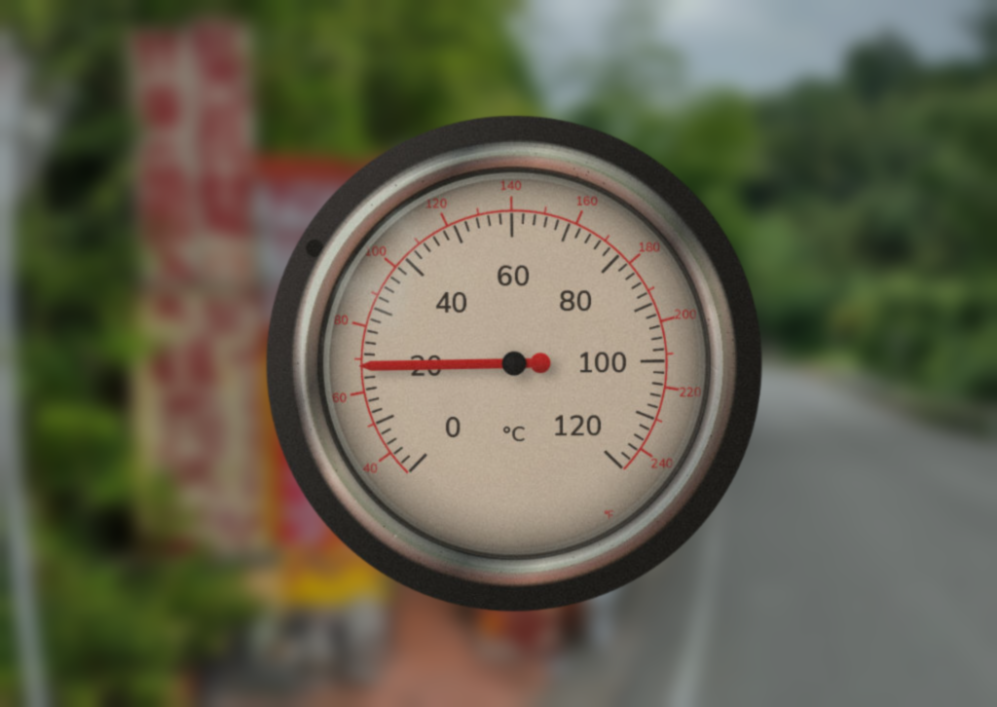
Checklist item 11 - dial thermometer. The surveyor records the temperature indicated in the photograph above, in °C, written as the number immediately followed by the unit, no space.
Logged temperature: 20°C
